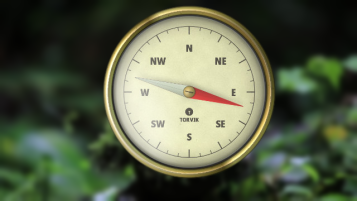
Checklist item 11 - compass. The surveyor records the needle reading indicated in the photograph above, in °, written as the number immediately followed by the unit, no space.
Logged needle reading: 105°
